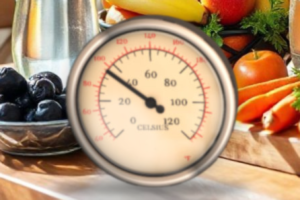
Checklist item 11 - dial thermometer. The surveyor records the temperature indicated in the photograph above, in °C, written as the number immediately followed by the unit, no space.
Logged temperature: 36°C
